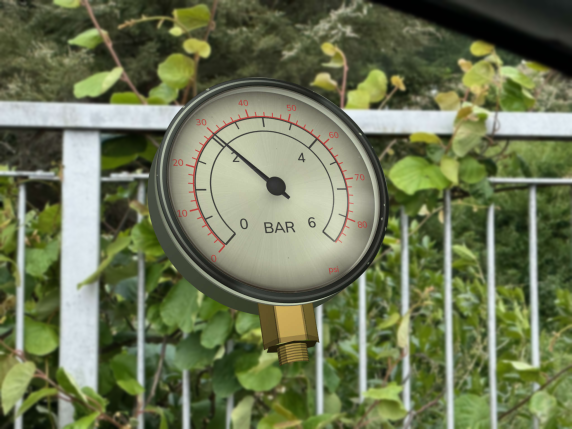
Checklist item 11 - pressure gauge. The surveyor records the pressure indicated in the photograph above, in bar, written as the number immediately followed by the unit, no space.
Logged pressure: 2bar
